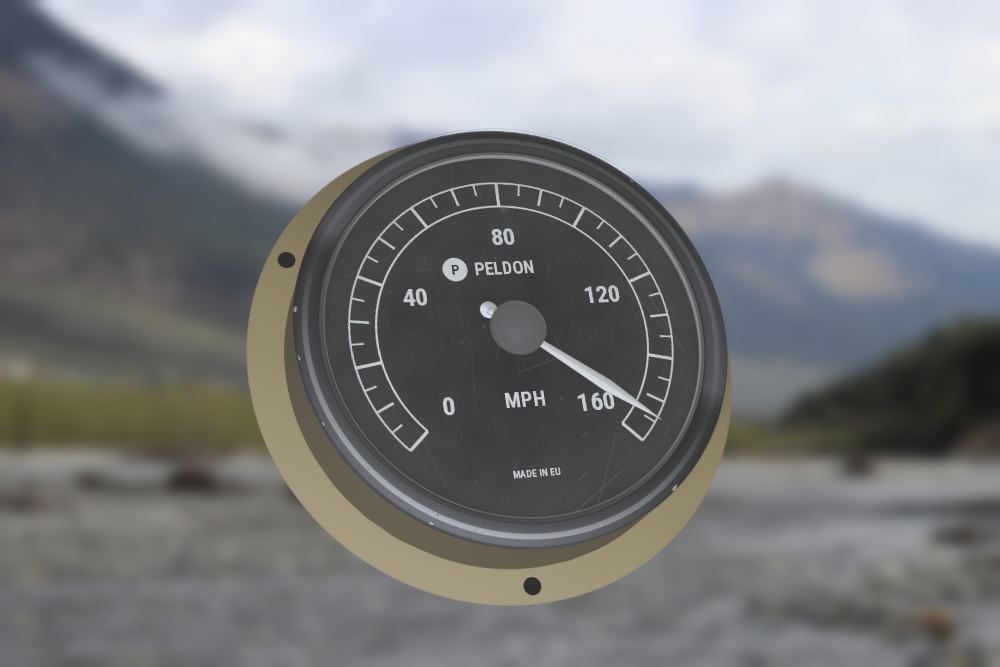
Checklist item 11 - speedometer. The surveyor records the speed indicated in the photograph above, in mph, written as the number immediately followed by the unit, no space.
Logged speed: 155mph
